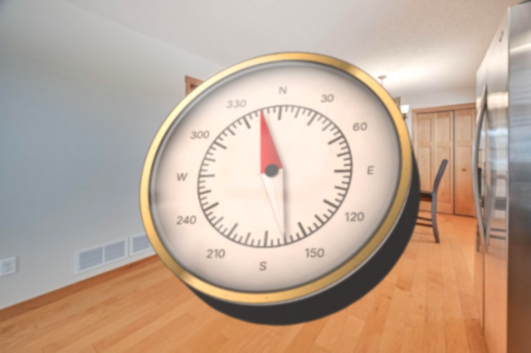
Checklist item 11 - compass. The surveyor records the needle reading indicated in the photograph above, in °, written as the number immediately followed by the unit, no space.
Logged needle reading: 345°
